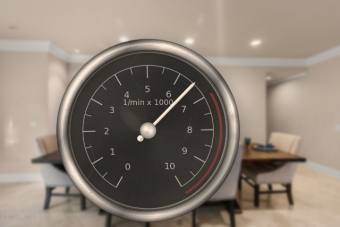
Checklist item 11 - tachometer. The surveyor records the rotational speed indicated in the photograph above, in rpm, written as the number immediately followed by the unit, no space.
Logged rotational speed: 6500rpm
